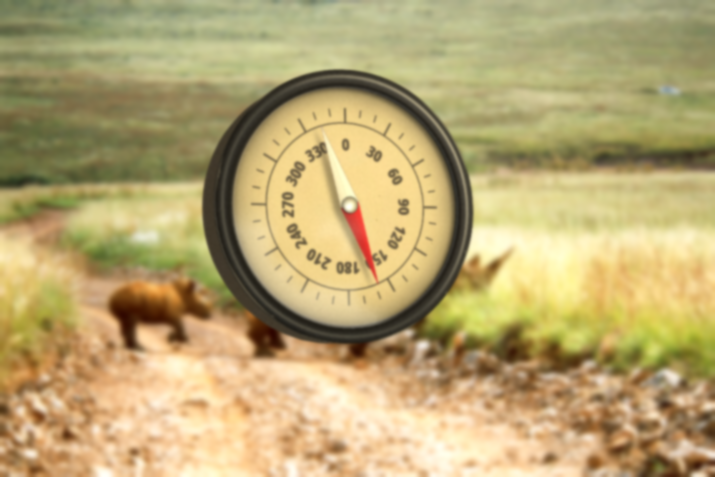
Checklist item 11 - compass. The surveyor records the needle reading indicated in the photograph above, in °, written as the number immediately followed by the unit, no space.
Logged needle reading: 160°
